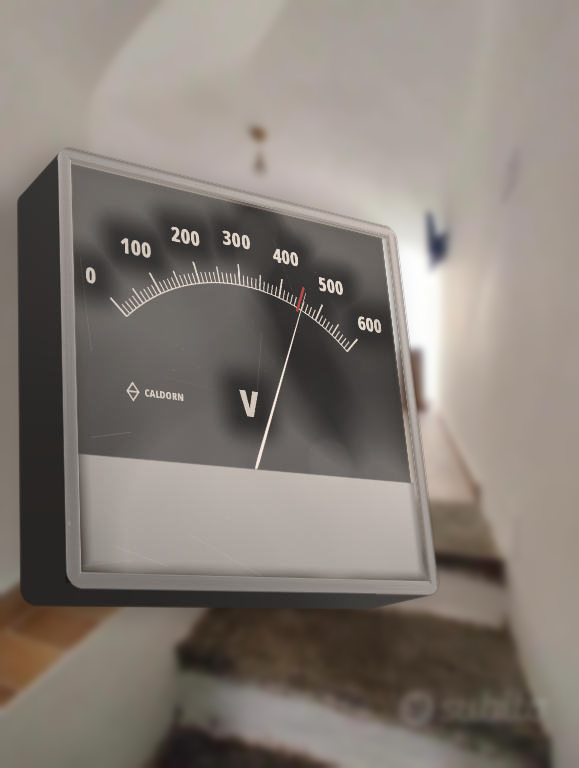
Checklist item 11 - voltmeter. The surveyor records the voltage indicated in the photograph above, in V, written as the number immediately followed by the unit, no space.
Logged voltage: 450V
